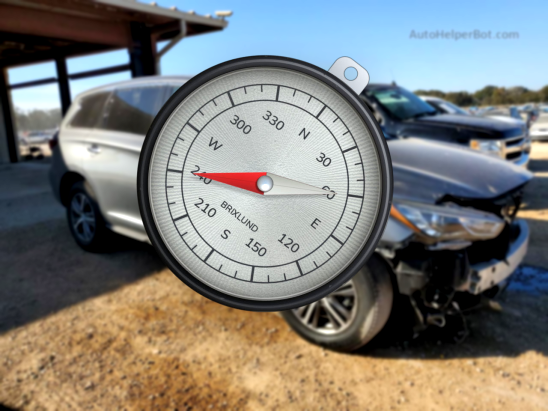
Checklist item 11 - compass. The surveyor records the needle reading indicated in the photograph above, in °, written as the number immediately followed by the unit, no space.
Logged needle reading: 240°
